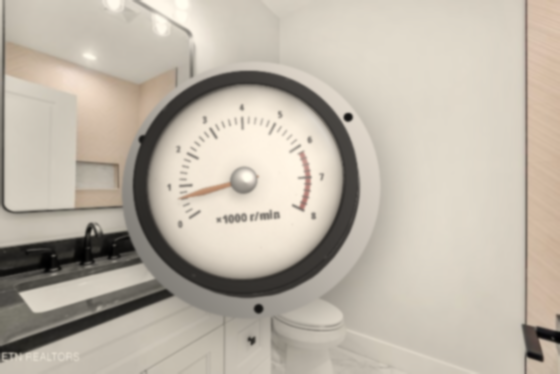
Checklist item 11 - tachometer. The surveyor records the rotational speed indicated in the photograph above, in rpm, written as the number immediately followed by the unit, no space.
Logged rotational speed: 600rpm
